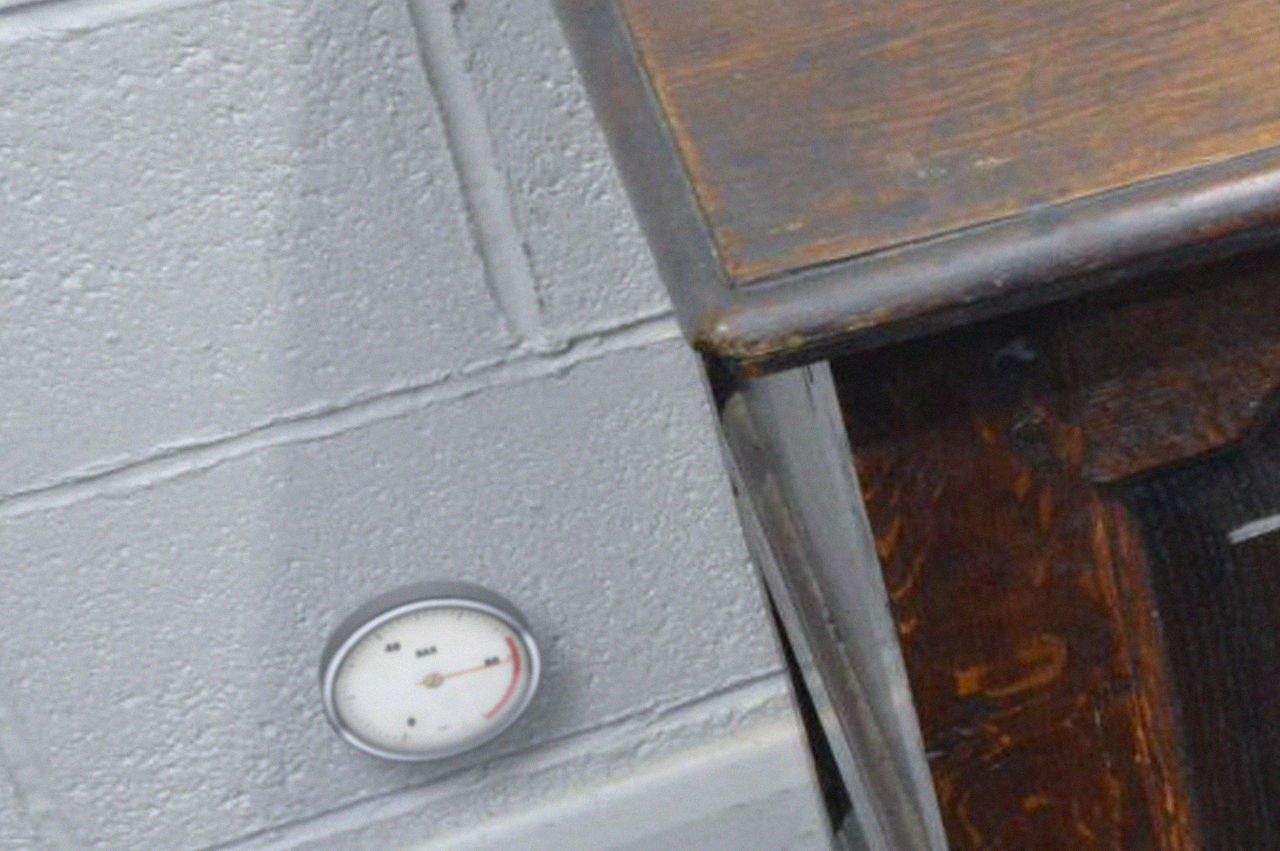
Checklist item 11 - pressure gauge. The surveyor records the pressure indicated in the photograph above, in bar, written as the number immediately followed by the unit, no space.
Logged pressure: 80bar
